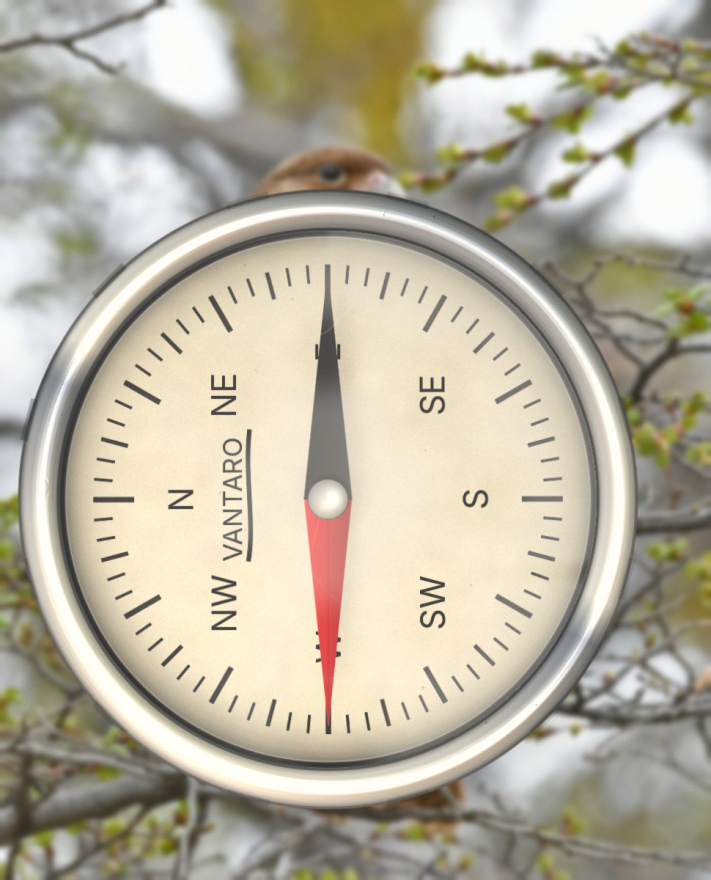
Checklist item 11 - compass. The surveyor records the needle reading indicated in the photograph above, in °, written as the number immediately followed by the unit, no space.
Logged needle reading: 270°
